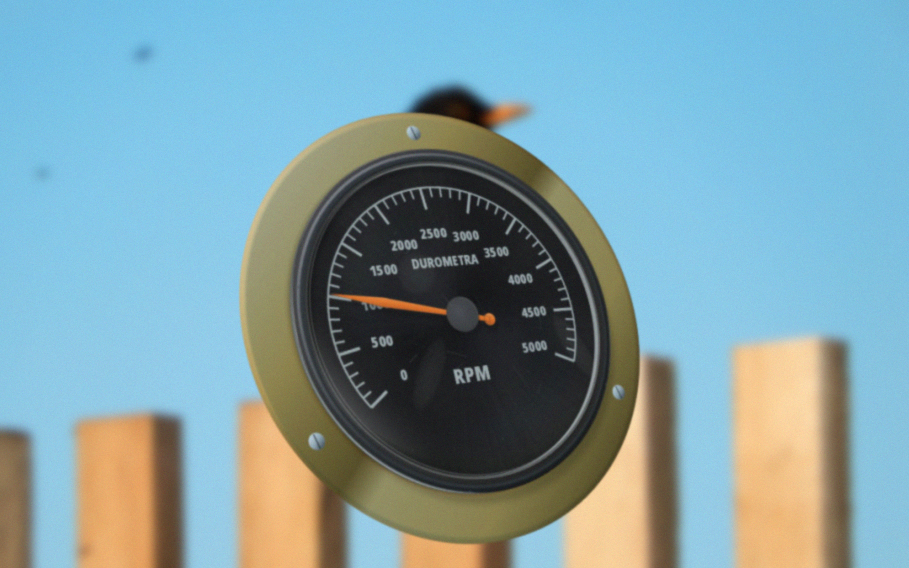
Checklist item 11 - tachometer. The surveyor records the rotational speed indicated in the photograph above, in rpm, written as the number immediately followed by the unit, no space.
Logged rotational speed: 1000rpm
